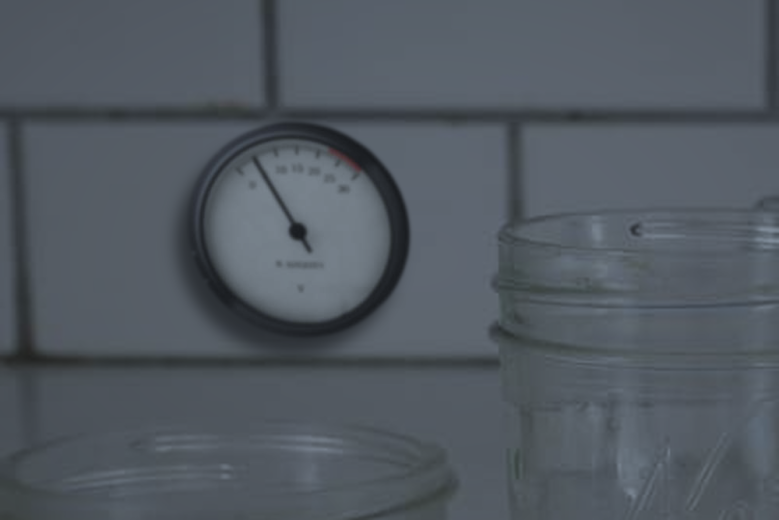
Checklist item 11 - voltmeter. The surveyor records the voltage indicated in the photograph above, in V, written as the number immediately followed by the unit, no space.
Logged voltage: 5V
